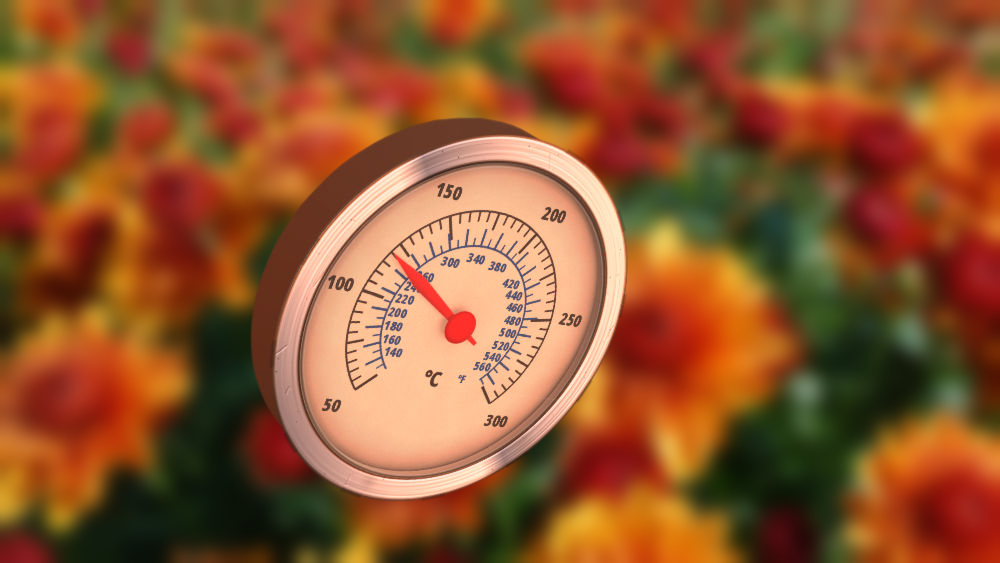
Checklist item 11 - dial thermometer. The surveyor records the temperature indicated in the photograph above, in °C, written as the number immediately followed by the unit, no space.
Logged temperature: 120°C
